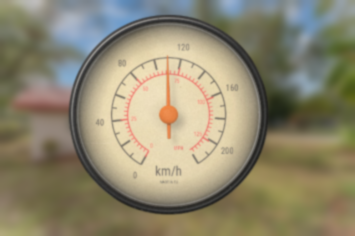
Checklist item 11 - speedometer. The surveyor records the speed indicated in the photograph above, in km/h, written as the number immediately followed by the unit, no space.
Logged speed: 110km/h
